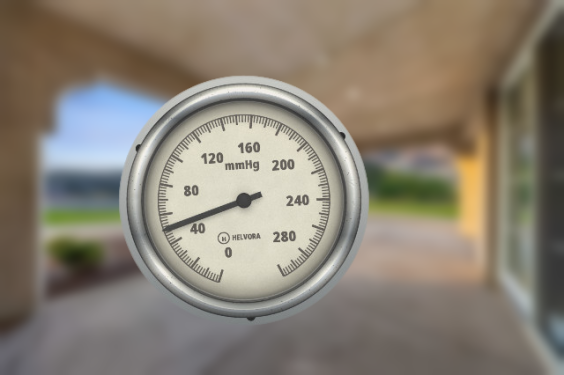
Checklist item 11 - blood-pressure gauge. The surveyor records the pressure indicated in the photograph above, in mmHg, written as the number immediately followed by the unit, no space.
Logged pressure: 50mmHg
